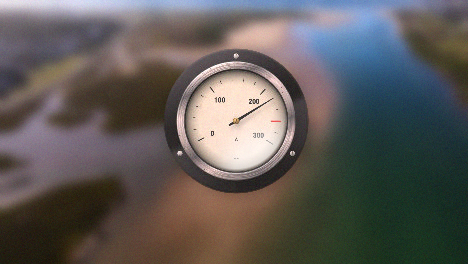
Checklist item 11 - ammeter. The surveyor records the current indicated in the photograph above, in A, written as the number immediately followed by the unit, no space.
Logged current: 220A
